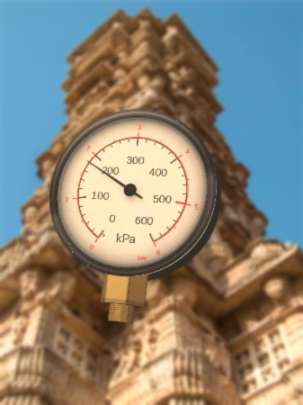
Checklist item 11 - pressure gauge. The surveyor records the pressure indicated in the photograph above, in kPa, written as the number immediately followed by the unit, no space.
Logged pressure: 180kPa
